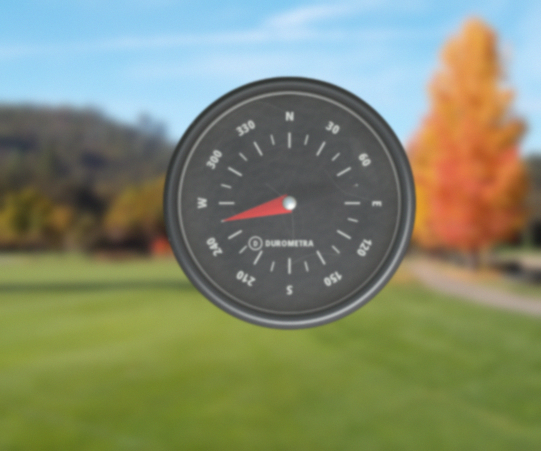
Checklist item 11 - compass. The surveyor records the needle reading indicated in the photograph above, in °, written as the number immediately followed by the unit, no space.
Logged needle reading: 255°
